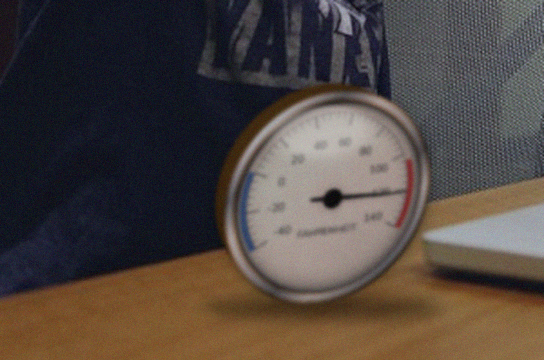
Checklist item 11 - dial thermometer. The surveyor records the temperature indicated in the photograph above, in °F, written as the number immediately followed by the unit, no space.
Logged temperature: 120°F
